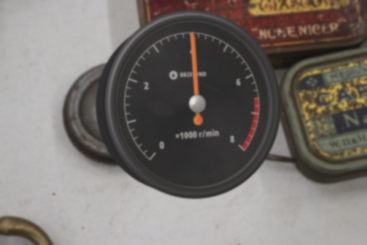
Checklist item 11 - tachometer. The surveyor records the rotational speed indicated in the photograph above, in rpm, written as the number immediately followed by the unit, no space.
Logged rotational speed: 4000rpm
